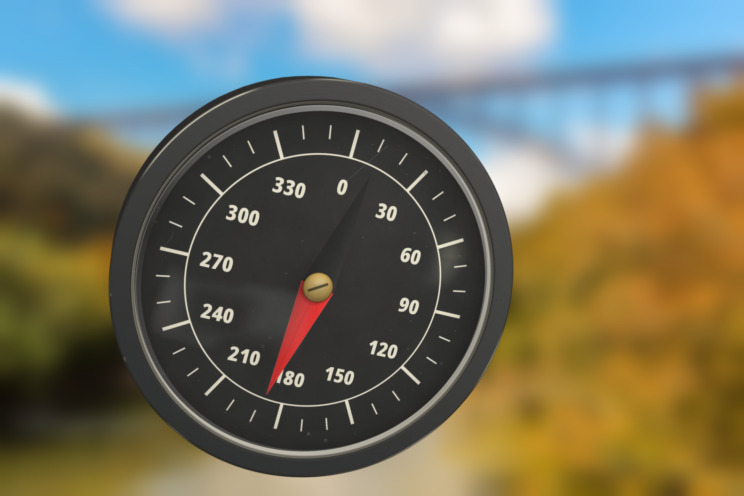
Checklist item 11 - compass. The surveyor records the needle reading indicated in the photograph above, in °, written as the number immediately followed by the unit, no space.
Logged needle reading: 190°
